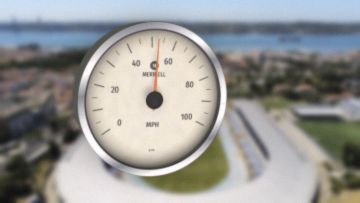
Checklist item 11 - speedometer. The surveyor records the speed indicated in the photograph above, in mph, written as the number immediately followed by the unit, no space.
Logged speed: 52.5mph
